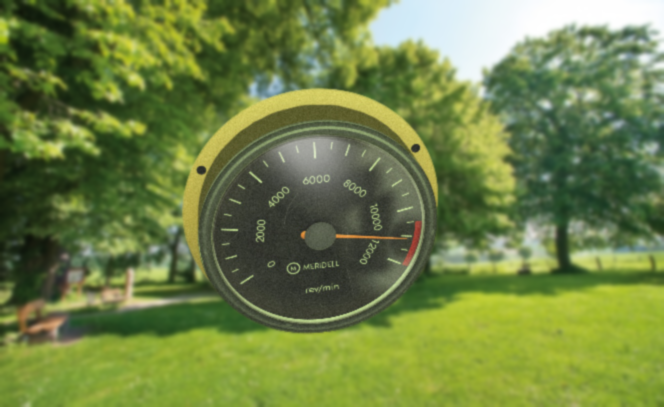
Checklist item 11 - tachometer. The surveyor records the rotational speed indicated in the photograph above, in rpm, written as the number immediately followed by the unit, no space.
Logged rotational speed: 11000rpm
